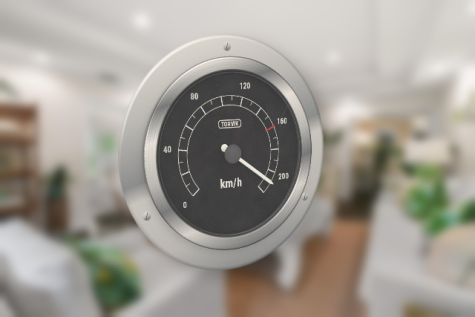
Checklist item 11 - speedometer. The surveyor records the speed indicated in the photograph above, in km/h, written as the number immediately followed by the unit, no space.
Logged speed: 210km/h
